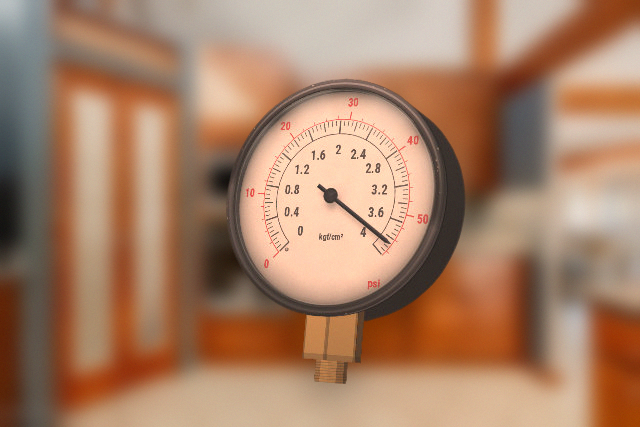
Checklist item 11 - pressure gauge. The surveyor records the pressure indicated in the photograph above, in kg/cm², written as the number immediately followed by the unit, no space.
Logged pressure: 3.85kg/cm²
